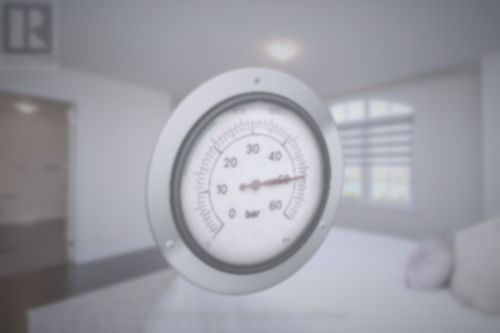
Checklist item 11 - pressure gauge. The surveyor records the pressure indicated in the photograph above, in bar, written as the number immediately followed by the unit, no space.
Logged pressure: 50bar
